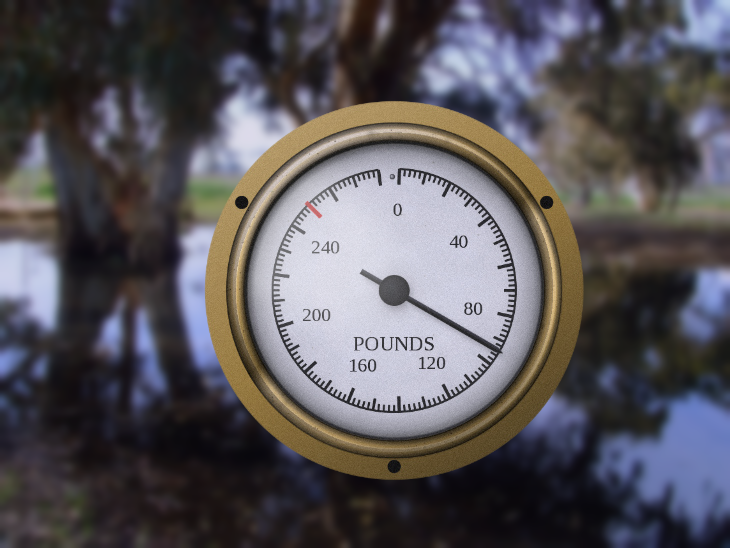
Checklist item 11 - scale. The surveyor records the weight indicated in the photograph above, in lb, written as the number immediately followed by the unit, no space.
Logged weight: 94lb
